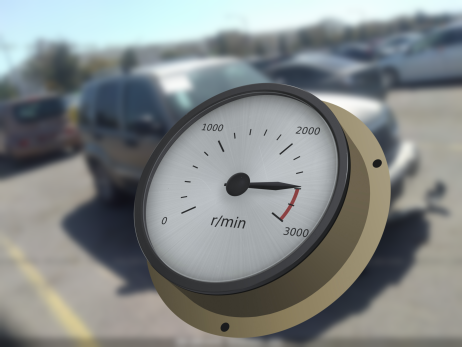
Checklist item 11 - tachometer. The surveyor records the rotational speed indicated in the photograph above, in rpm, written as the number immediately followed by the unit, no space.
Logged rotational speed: 2600rpm
